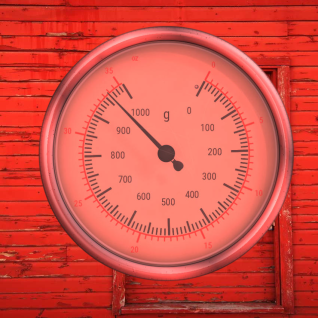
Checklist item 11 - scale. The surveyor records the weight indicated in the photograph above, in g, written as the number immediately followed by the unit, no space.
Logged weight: 960g
